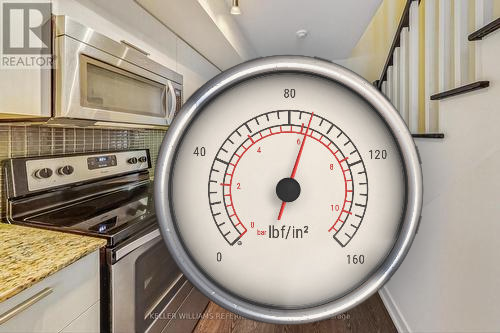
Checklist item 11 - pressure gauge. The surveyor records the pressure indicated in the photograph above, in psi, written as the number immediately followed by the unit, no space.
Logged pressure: 90psi
